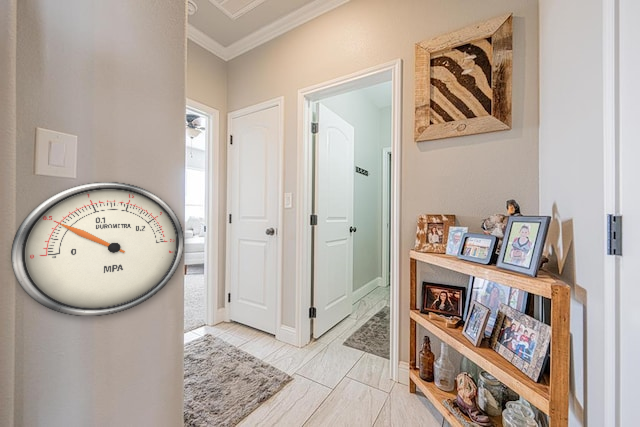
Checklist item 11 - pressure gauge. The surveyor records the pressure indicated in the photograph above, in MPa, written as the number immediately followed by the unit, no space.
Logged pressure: 0.05MPa
